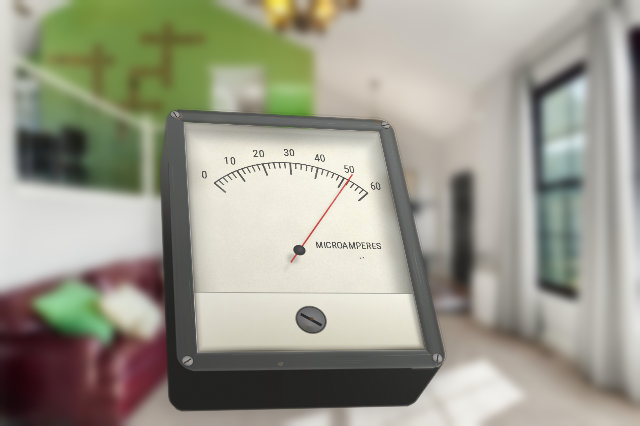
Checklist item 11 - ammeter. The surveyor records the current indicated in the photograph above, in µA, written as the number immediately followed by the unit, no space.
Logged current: 52µA
